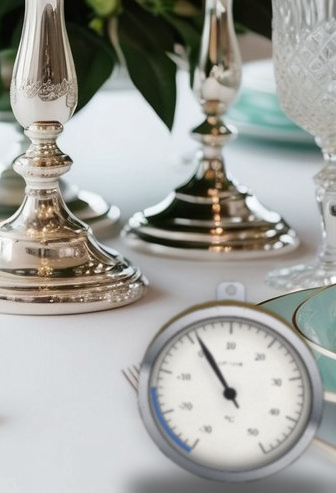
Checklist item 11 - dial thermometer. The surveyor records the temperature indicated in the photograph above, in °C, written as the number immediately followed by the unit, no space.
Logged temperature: 2°C
